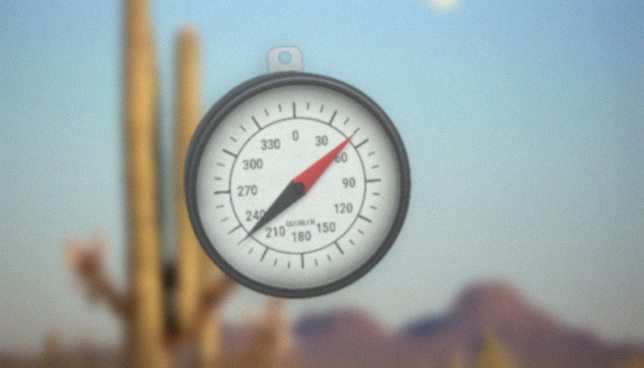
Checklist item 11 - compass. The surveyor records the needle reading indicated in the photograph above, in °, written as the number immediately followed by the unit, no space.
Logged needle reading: 50°
